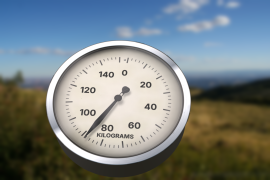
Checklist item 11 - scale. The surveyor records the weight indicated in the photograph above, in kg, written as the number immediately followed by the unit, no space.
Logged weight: 88kg
